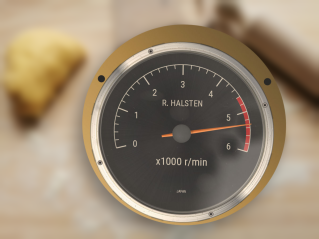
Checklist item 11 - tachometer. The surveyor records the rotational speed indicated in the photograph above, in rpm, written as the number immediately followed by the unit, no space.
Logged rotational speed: 5300rpm
